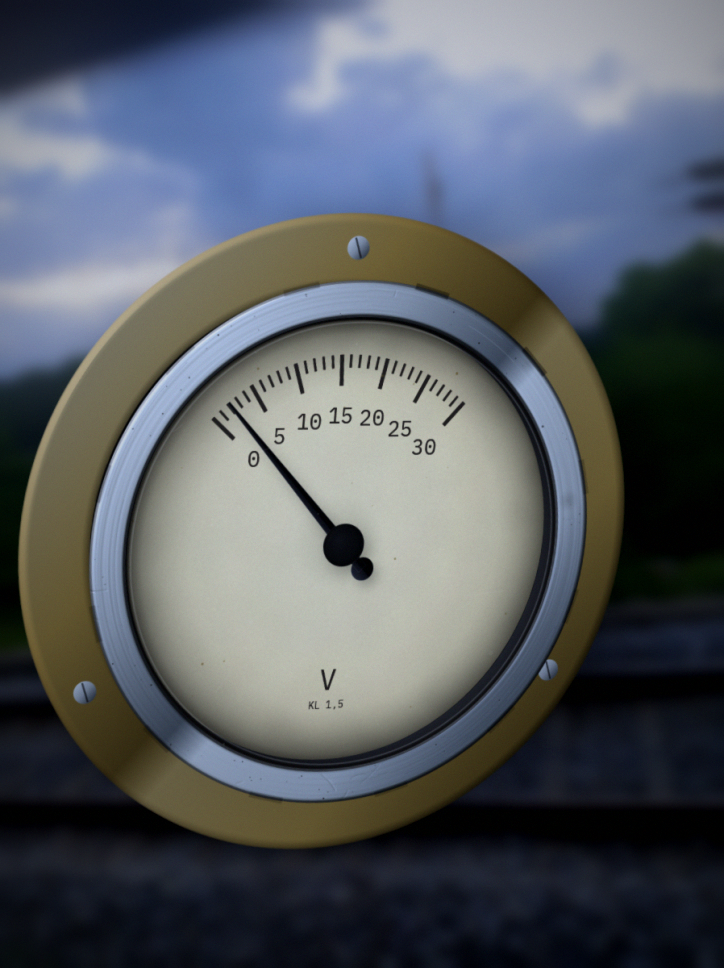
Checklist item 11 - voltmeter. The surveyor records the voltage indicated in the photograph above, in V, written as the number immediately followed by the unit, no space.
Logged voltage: 2V
